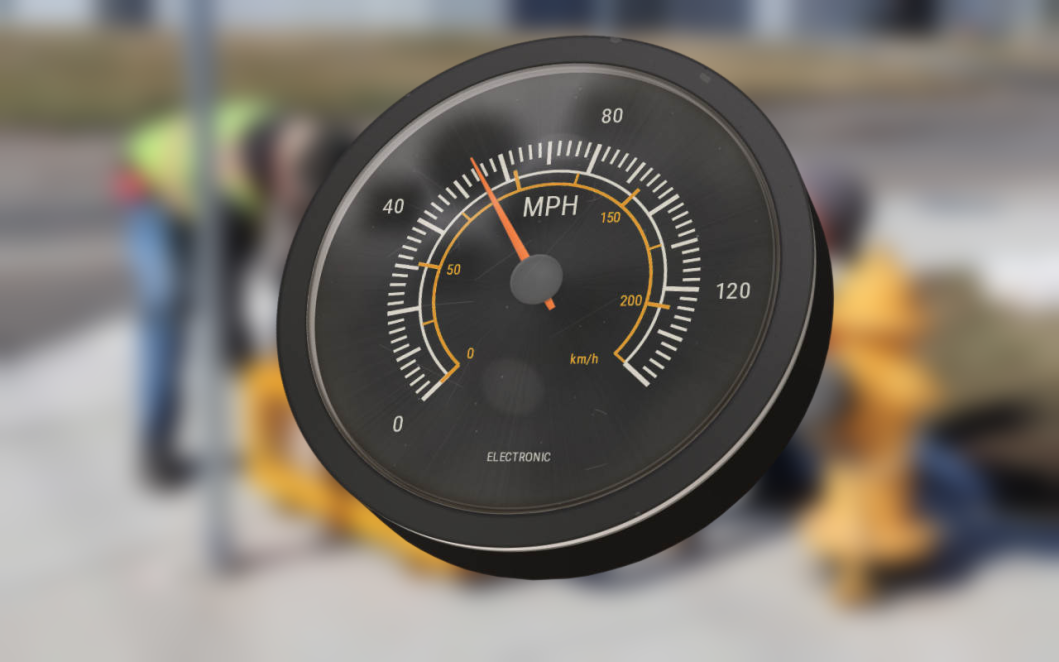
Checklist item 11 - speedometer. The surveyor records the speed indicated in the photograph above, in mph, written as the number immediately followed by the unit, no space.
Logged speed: 55mph
